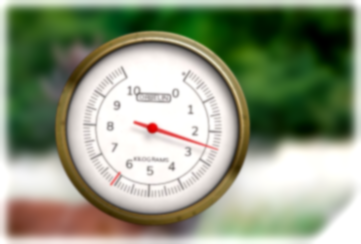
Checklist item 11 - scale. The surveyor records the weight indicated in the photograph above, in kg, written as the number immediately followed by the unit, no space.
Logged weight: 2.5kg
